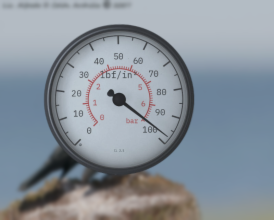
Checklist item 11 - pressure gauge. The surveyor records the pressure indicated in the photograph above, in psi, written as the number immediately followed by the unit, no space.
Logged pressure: 97.5psi
